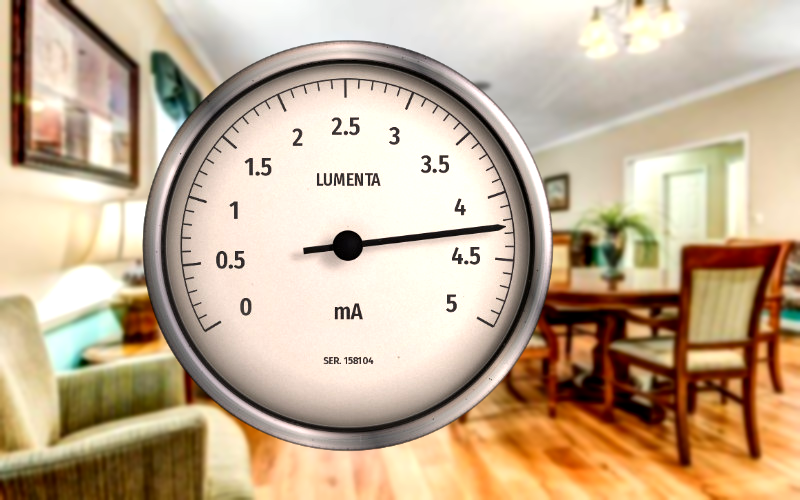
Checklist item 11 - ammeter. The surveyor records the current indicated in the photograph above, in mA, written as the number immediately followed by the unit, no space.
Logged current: 4.25mA
